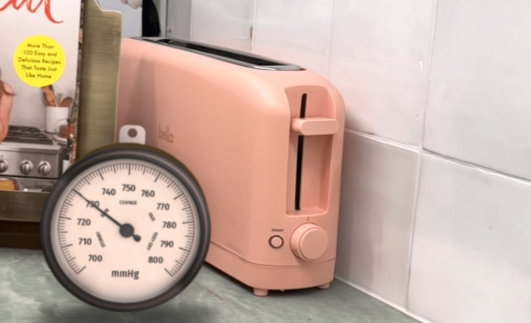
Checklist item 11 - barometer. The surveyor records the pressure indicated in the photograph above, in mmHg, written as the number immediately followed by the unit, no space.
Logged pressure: 730mmHg
